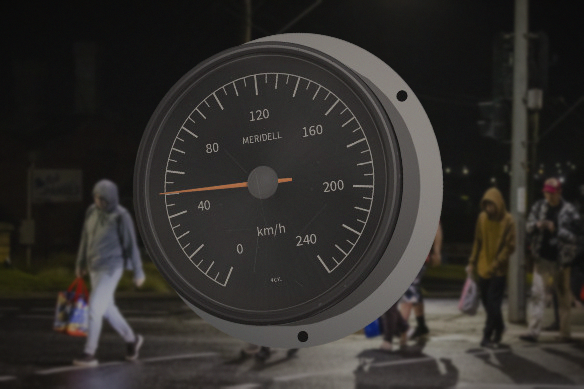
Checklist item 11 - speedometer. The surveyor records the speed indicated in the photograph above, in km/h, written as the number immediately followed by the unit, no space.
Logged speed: 50km/h
